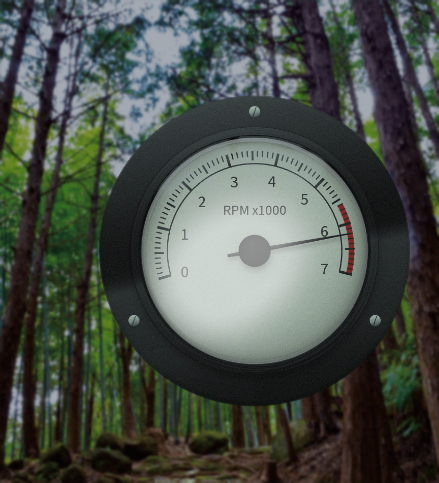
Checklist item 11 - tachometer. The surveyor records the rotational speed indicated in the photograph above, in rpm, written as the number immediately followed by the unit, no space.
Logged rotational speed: 6200rpm
